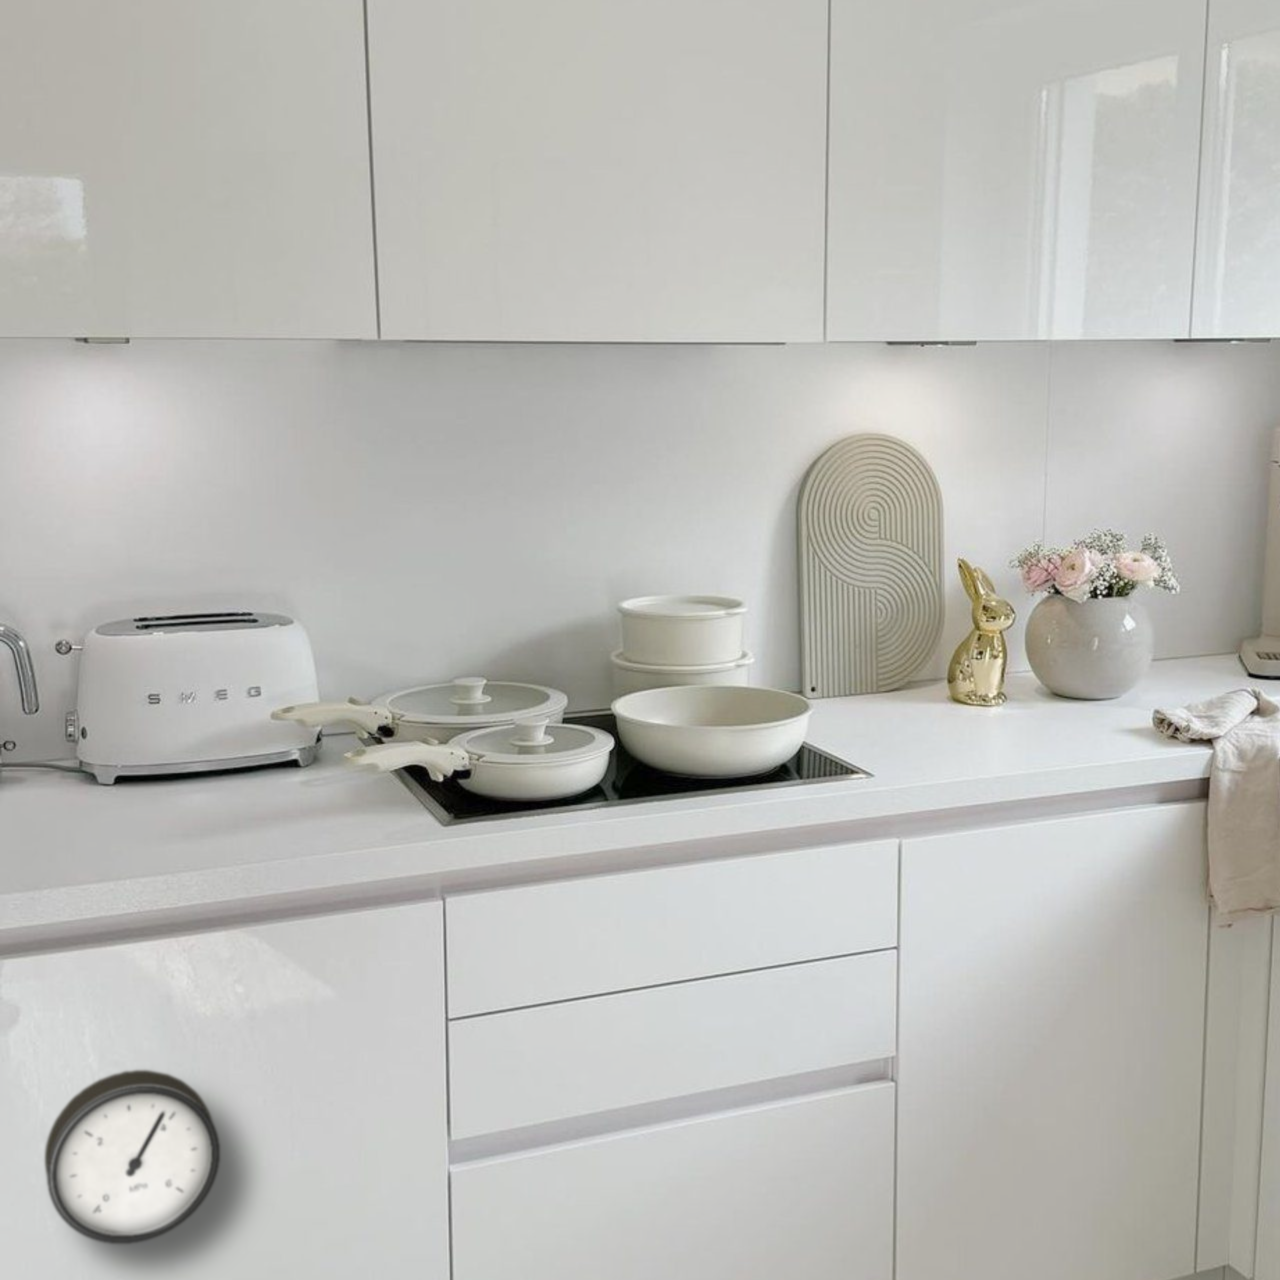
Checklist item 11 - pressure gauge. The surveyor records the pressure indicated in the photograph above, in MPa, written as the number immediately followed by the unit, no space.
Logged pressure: 3.75MPa
